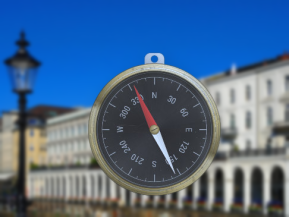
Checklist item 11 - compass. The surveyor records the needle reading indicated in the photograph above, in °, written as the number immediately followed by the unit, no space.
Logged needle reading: 335°
